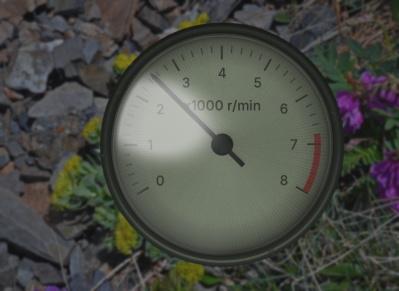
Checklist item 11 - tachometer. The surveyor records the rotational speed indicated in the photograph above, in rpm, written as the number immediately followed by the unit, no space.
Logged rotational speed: 2500rpm
